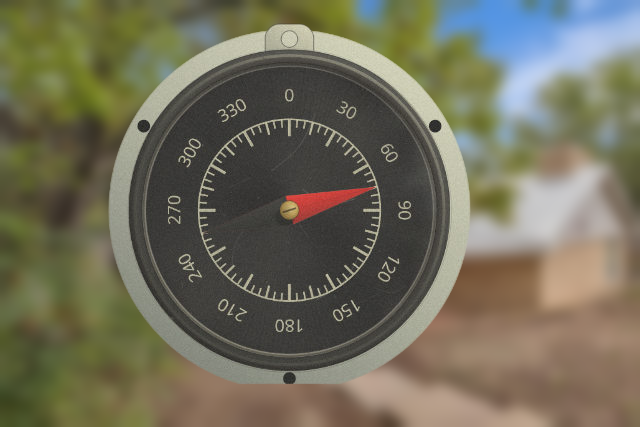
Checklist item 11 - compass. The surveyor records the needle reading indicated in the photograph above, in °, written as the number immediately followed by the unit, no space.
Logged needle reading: 75°
